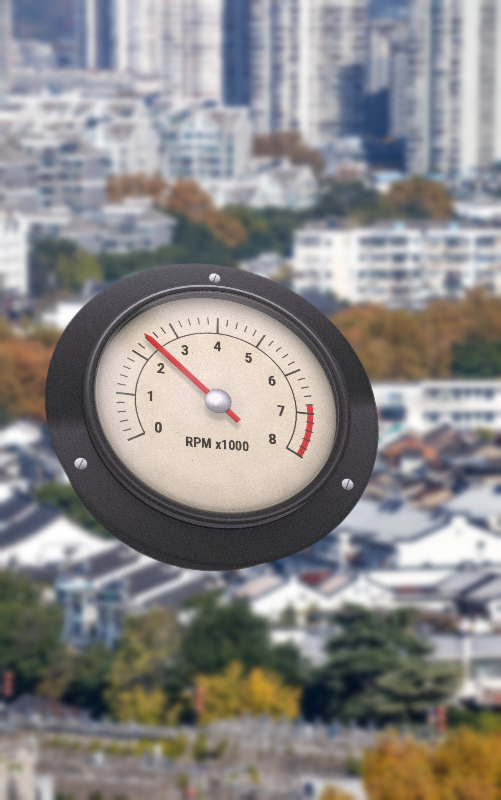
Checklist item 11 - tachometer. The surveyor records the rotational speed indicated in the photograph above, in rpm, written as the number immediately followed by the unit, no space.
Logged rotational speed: 2400rpm
